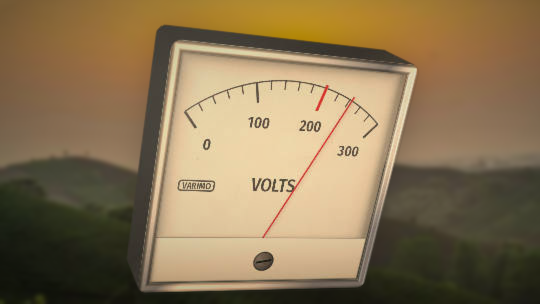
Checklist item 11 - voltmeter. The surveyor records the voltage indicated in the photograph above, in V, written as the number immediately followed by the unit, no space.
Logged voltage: 240V
